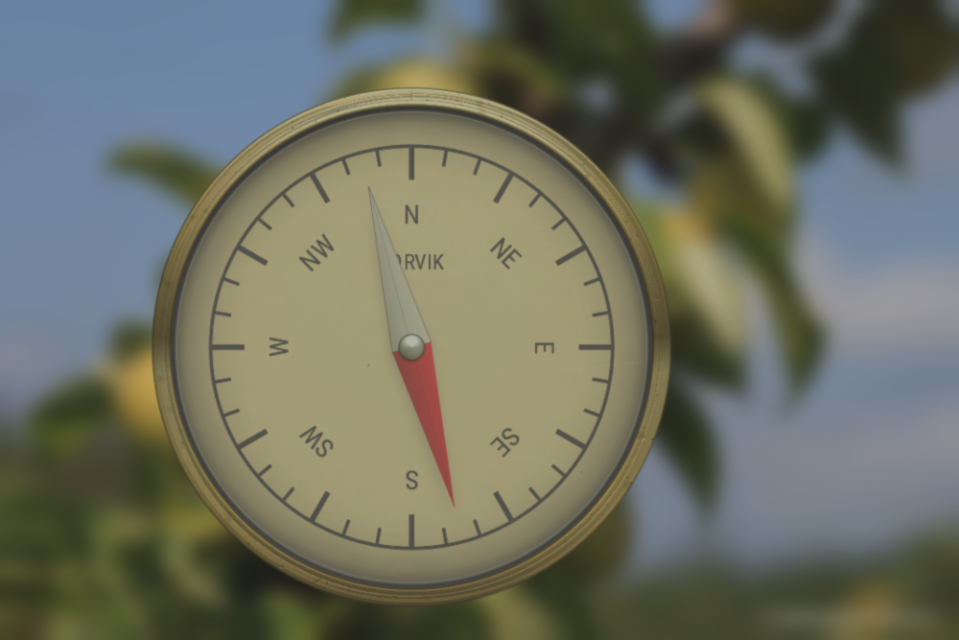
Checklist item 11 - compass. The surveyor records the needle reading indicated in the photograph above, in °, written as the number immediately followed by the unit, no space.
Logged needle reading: 165°
